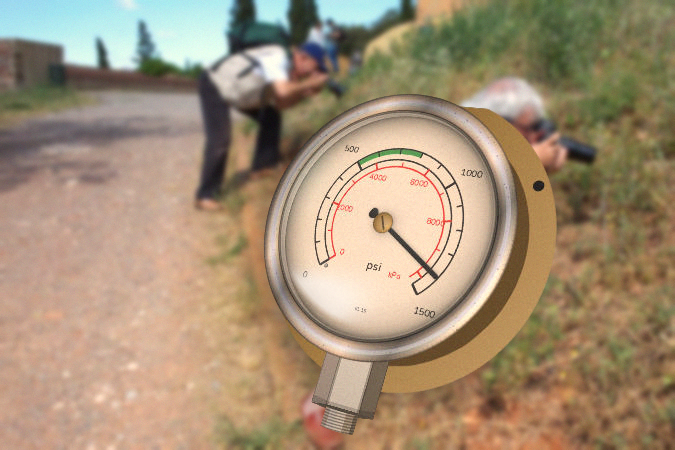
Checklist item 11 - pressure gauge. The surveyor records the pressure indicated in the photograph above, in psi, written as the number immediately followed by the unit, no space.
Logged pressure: 1400psi
